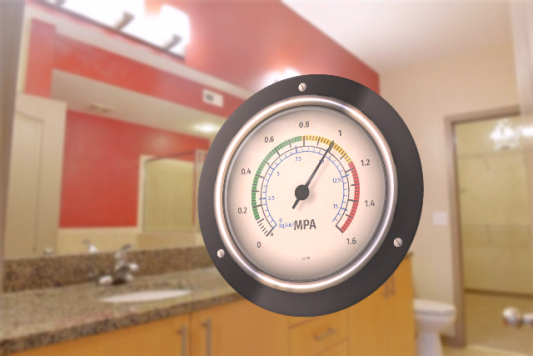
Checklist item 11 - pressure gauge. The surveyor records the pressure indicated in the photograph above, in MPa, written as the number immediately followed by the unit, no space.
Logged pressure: 1MPa
